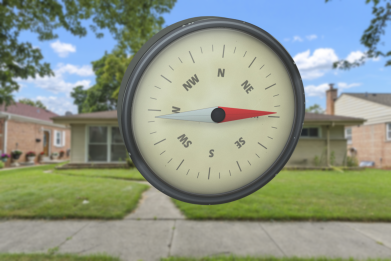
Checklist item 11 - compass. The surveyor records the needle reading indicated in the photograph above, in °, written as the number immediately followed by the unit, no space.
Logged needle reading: 85°
